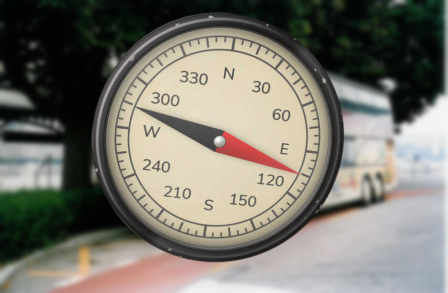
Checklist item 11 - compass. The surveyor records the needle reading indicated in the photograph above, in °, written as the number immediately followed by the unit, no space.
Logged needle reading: 105°
